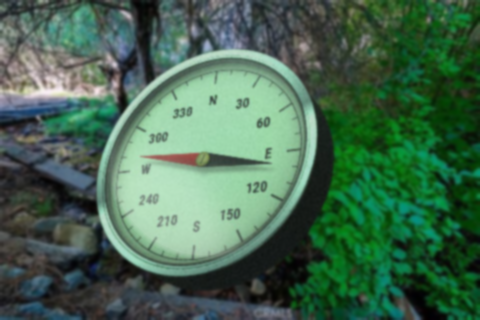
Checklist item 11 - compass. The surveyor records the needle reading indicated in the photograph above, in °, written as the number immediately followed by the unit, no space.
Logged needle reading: 280°
